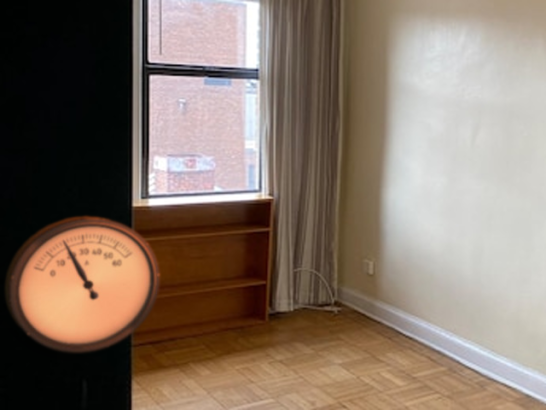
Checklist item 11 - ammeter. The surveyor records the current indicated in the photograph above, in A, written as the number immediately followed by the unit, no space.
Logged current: 20A
